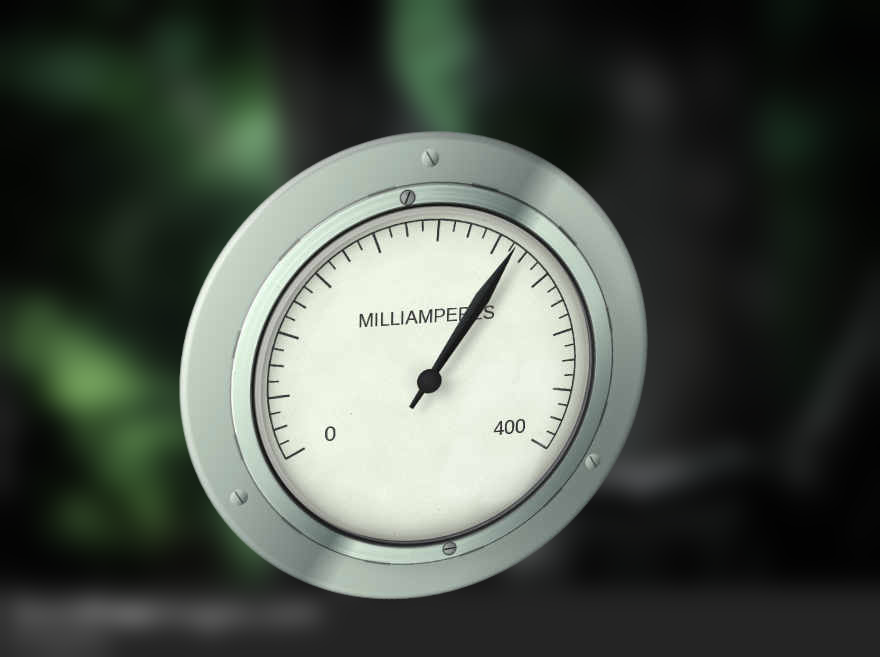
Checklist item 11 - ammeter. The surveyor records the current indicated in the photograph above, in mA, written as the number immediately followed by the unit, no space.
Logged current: 250mA
